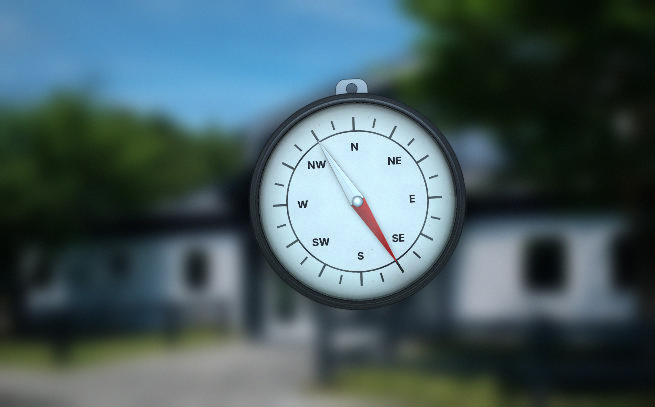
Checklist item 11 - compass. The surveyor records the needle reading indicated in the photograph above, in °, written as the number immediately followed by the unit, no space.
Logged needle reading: 150°
